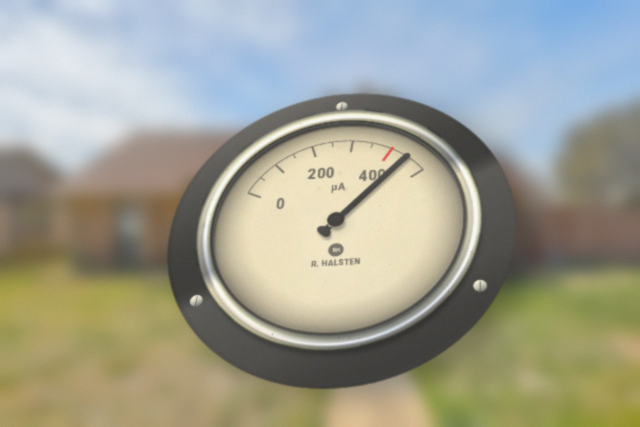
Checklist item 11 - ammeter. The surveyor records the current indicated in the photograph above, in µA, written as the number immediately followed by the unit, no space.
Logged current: 450µA
